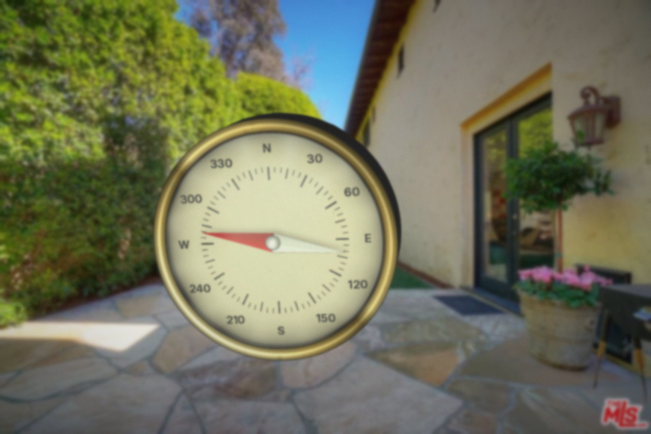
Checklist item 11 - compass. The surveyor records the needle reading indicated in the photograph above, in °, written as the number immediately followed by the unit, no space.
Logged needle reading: 280°
